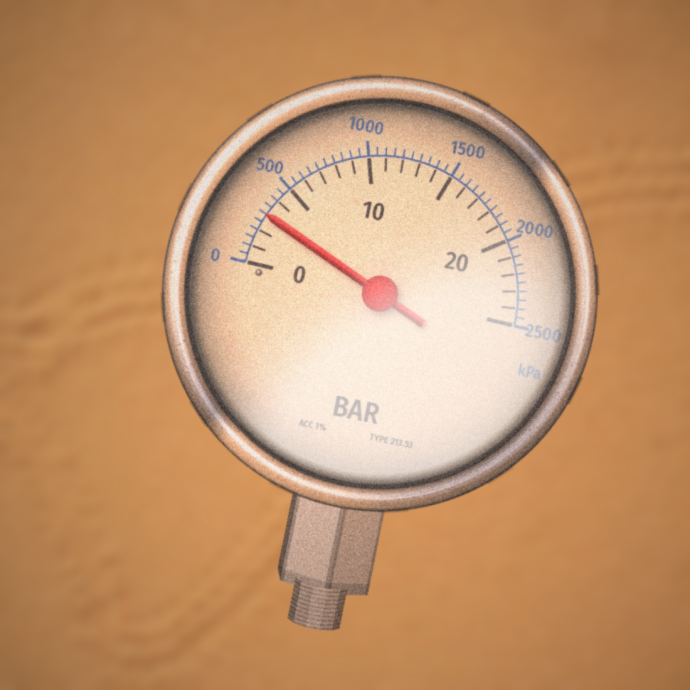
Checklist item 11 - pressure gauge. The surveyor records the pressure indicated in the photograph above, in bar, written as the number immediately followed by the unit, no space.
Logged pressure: 3bar
